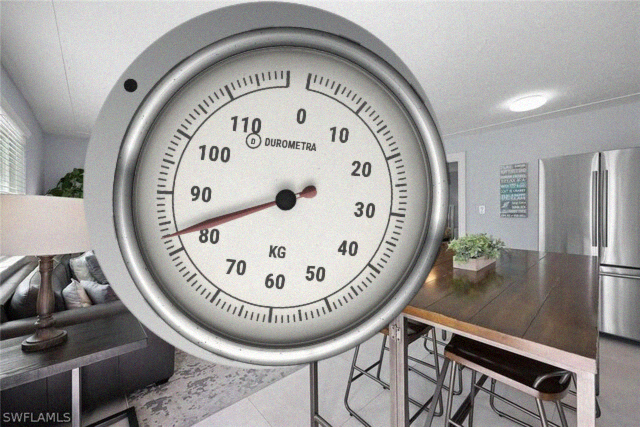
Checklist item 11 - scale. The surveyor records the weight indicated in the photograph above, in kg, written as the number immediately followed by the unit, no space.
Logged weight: 83kg
